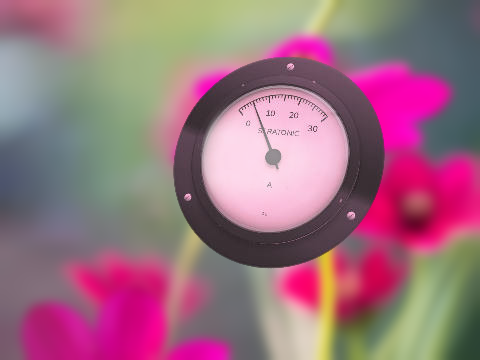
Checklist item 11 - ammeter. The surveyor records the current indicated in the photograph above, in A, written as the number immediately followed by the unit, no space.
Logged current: 5A
